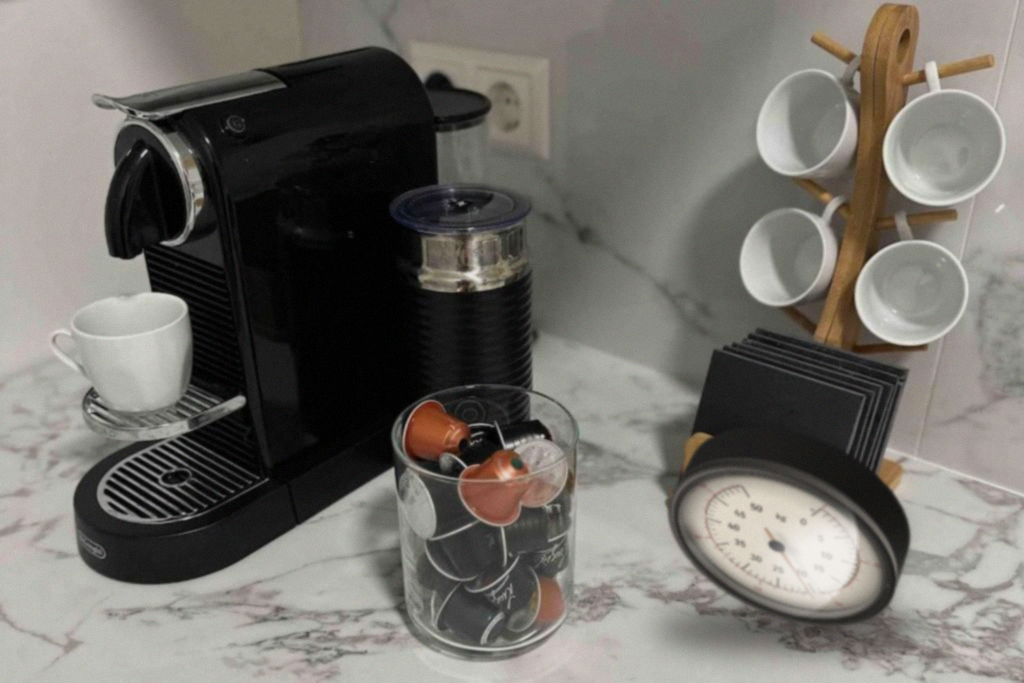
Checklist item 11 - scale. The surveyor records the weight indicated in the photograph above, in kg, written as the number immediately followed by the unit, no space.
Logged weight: 20kg
